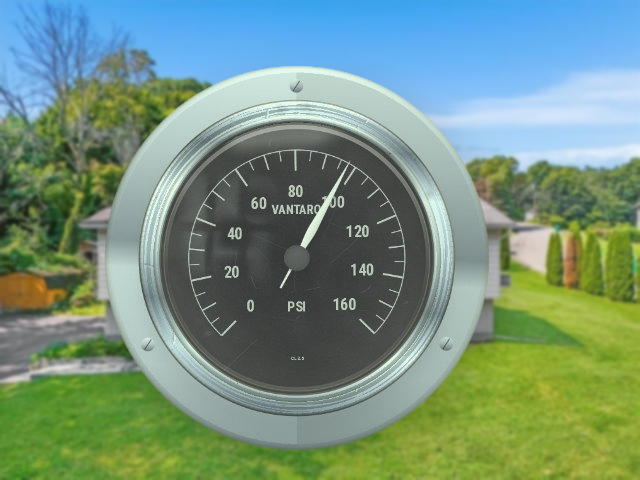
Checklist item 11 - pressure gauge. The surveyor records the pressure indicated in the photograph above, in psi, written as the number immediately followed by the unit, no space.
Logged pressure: 97.5psi
